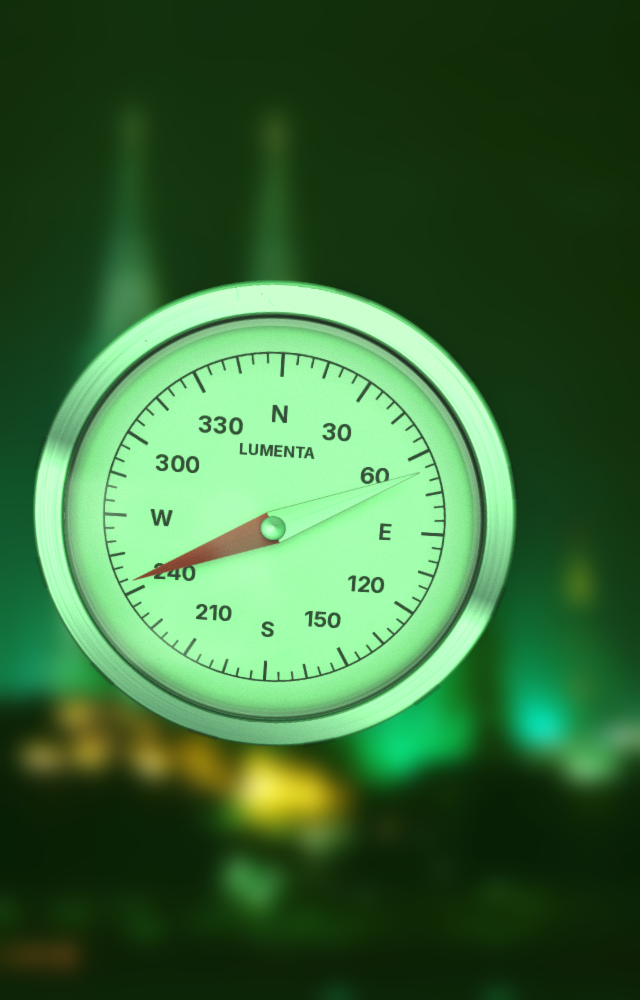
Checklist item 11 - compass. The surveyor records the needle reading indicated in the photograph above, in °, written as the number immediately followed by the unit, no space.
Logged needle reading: 245°
